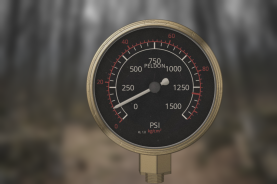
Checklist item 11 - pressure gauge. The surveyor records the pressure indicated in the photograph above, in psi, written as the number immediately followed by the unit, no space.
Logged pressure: 100psi
